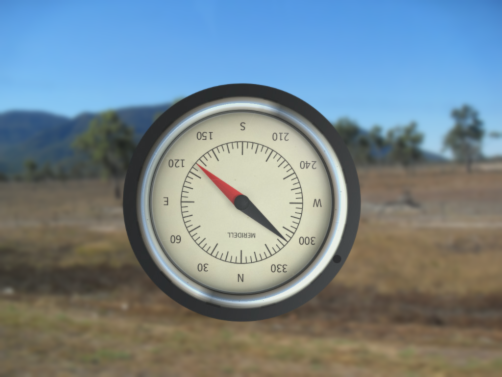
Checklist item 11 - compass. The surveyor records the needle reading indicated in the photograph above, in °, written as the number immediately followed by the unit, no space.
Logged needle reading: 130°
